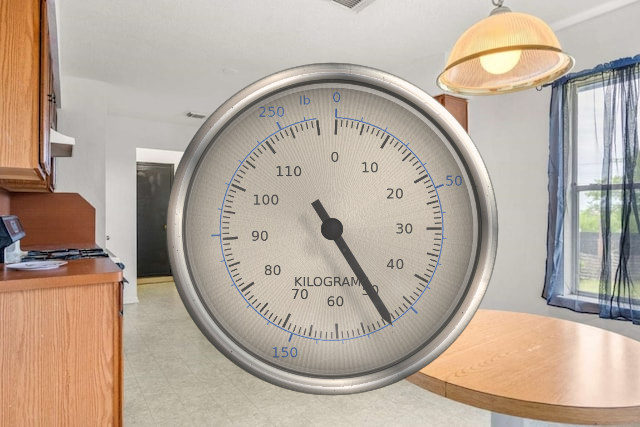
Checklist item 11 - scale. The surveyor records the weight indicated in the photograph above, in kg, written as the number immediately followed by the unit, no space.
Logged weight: 50kg
